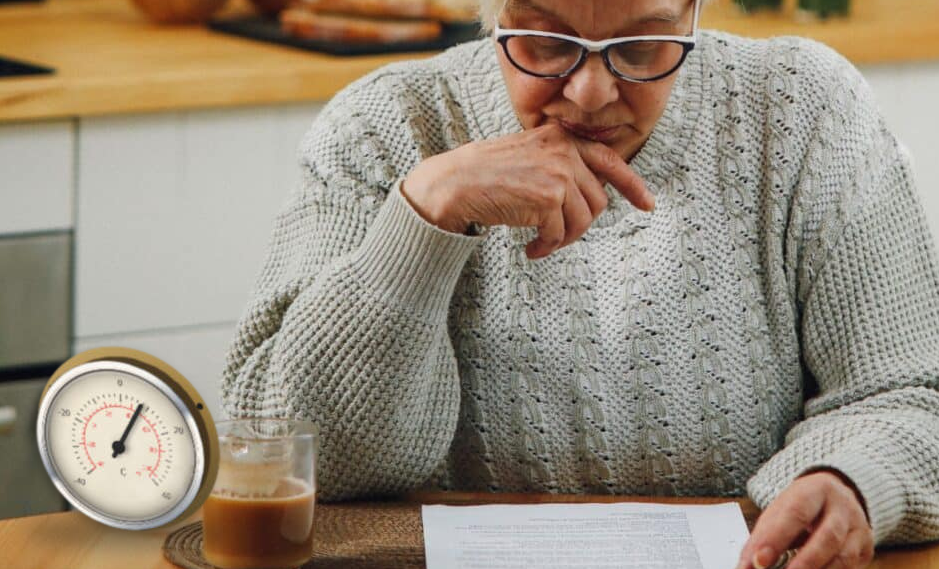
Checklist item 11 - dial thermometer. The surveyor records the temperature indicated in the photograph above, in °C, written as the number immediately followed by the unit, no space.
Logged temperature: 8°C
